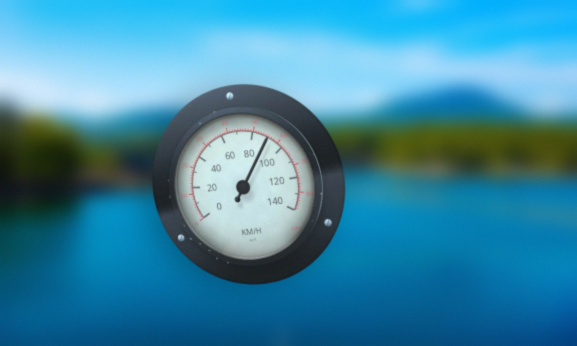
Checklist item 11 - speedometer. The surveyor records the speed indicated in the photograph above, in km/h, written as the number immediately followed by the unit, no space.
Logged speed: 90km/h
